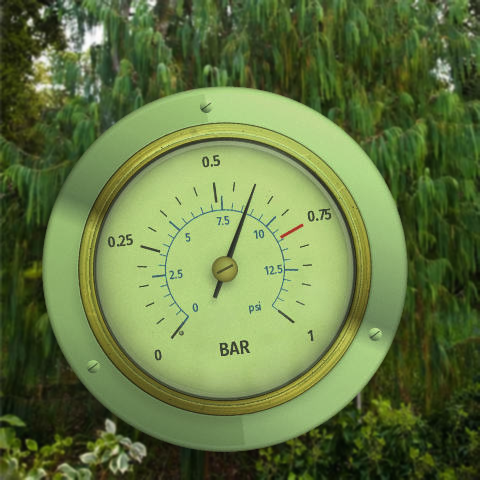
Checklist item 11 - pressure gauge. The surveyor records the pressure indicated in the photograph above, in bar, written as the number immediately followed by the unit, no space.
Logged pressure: 0.6bar
